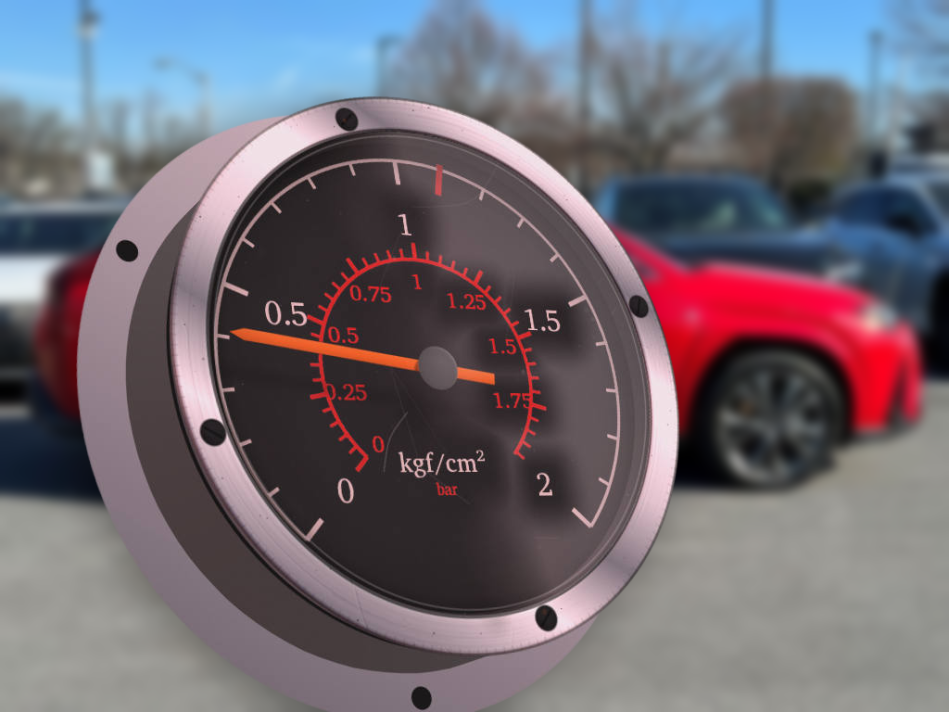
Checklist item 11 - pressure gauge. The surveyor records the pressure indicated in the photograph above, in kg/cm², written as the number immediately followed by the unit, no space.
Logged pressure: 0.4kg/cm²
